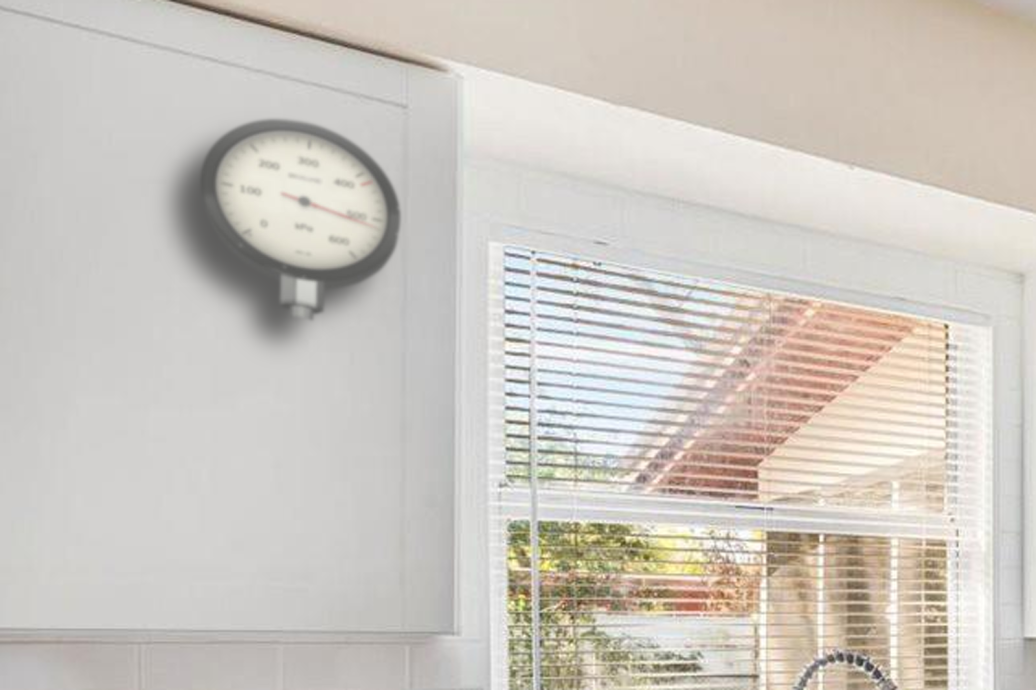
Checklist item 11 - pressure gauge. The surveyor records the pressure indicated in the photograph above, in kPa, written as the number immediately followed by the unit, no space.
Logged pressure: 520kPa
